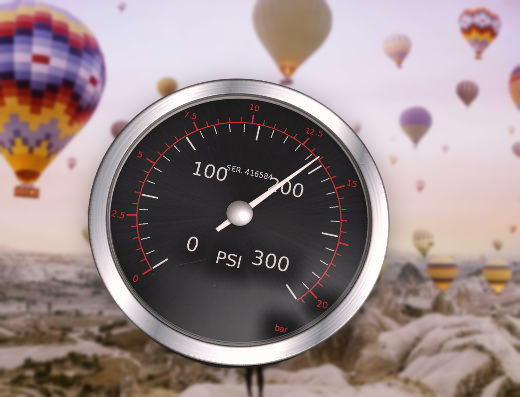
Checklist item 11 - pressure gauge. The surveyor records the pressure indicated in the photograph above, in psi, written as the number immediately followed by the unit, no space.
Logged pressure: 195psi
